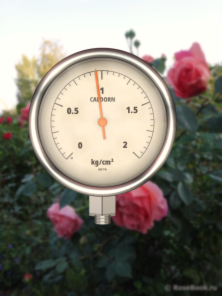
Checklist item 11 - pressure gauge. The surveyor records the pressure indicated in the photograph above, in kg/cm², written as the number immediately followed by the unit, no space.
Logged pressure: 0.95kg/cm²
